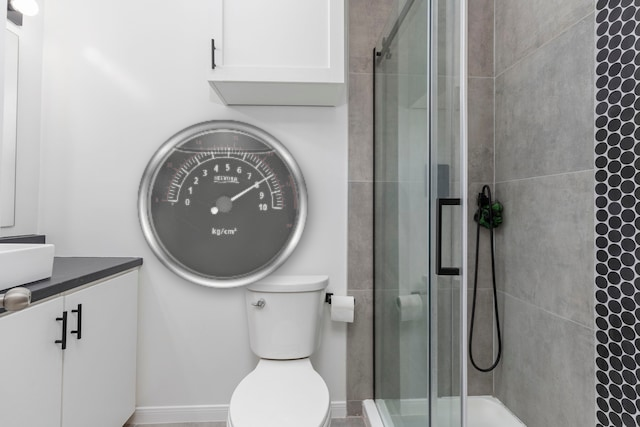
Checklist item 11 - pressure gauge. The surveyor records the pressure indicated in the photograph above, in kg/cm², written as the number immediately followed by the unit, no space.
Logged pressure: 8kg/cm²
